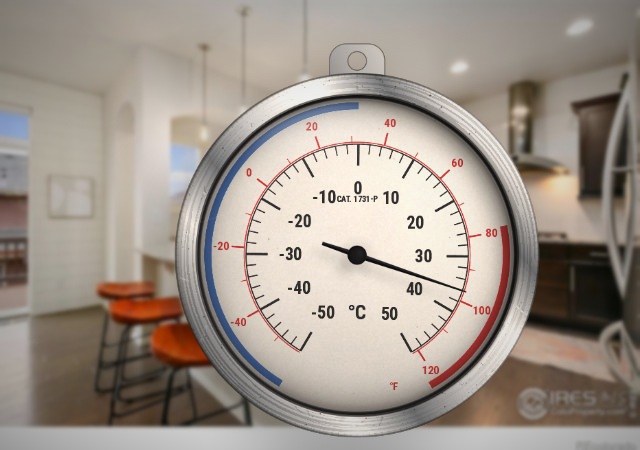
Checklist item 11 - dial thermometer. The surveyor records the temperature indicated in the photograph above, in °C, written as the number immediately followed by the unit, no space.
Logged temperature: 36°C
